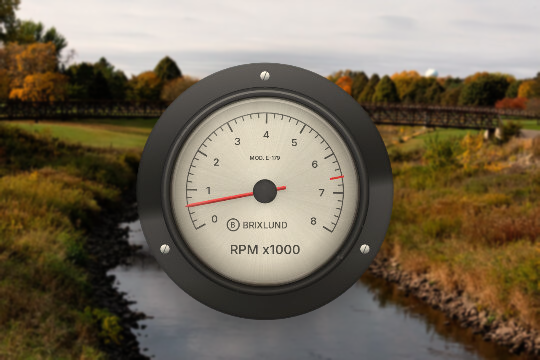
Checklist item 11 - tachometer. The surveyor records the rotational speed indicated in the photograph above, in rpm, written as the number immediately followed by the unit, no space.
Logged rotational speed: 600rpm
